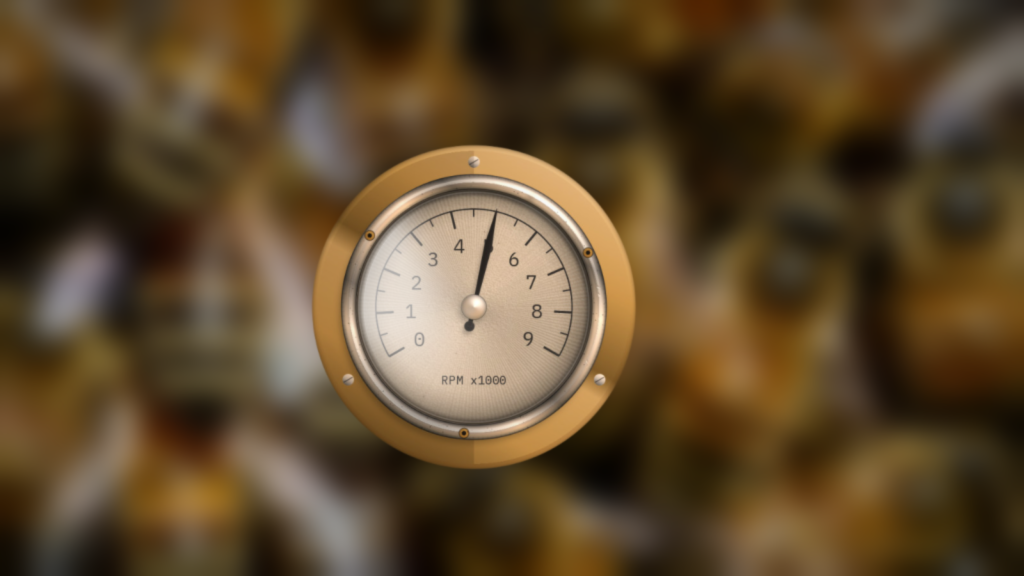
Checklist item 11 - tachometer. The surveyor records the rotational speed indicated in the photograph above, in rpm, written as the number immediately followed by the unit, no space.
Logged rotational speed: 5000rpm
